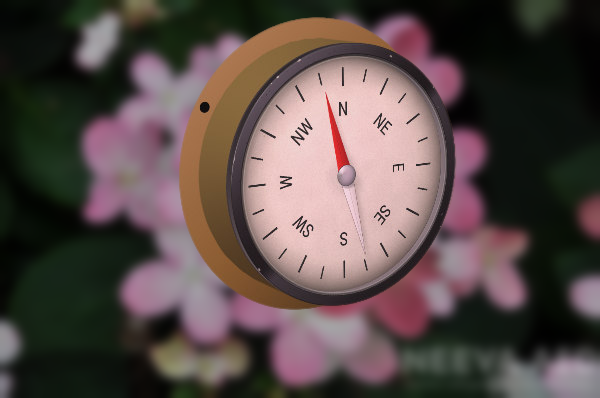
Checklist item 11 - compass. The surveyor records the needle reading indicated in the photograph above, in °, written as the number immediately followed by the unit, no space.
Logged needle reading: 345°
